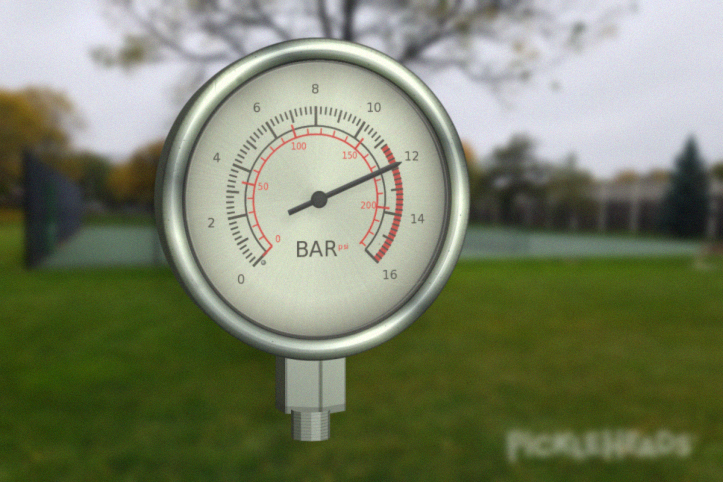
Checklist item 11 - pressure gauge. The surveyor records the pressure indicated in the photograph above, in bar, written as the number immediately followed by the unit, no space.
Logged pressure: 12bar
